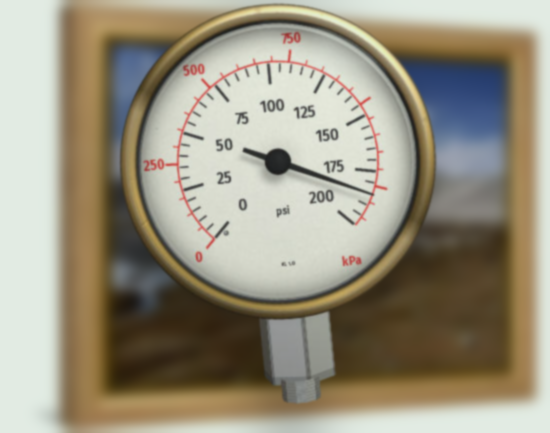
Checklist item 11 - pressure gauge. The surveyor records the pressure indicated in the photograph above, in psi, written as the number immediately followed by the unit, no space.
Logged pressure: 185psi
